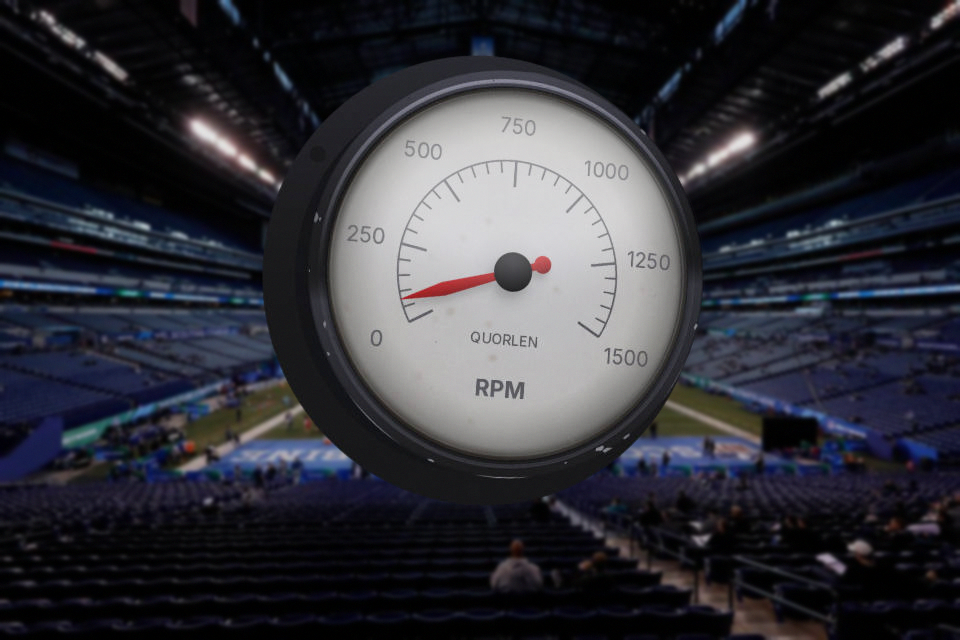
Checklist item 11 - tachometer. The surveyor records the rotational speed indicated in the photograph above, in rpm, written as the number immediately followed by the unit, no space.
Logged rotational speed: 75rpm
